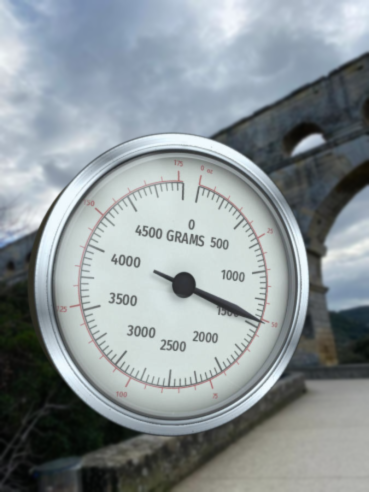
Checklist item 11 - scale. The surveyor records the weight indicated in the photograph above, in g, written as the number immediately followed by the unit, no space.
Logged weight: 1450g
